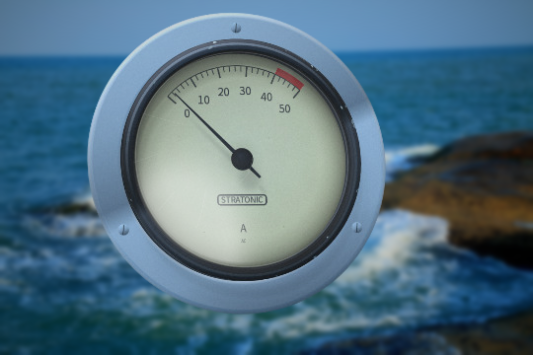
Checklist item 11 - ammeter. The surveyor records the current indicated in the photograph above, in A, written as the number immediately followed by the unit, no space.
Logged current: 2A
